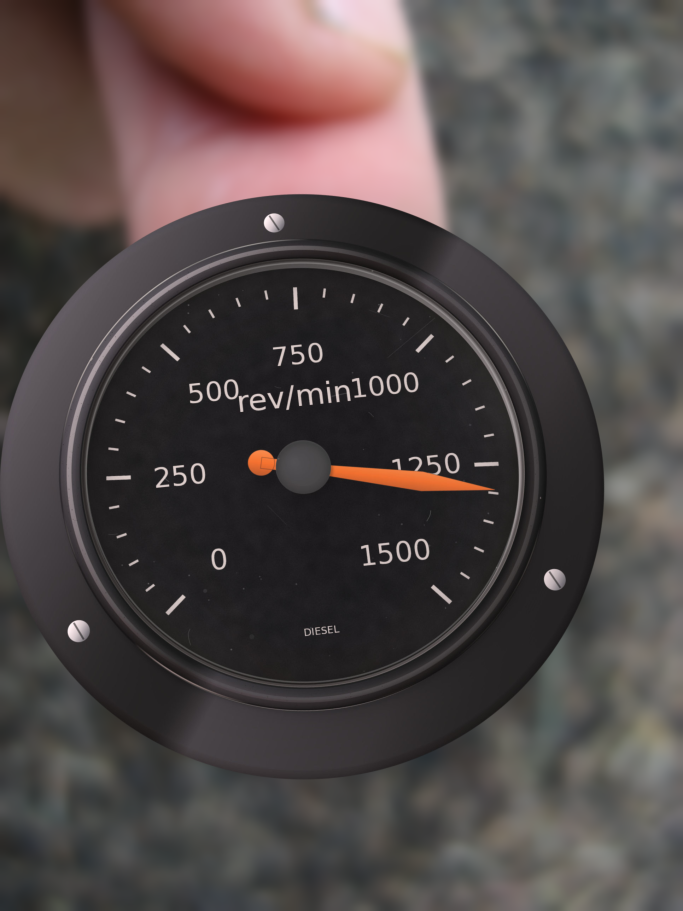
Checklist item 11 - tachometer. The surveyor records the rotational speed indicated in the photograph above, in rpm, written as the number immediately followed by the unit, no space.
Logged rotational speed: 1300rpm
